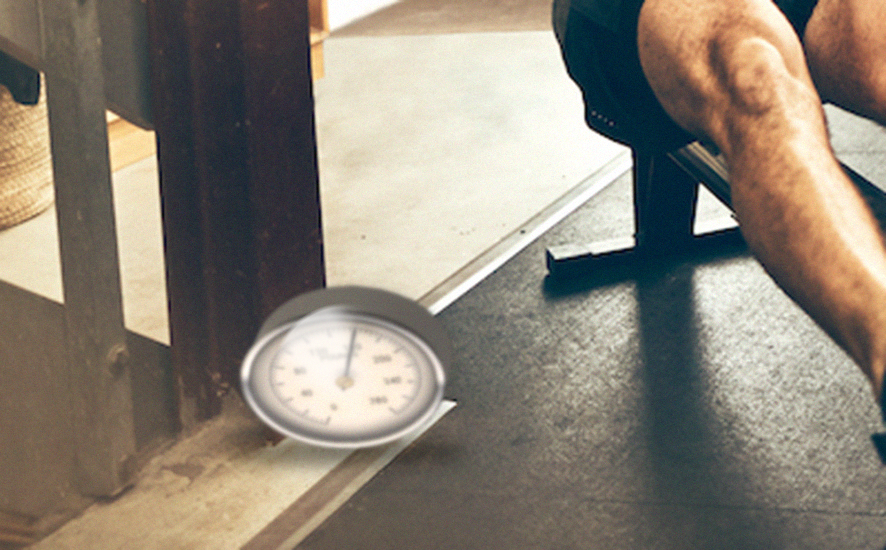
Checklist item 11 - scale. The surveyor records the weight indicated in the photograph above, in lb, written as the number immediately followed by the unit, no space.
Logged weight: 160lb
